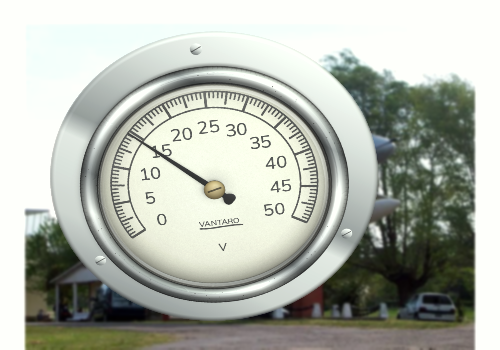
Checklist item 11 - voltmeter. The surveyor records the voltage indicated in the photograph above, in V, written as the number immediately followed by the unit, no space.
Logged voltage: 15V
